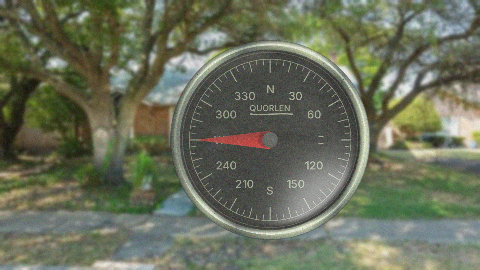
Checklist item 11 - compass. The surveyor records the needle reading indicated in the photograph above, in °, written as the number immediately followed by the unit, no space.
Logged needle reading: 270°
